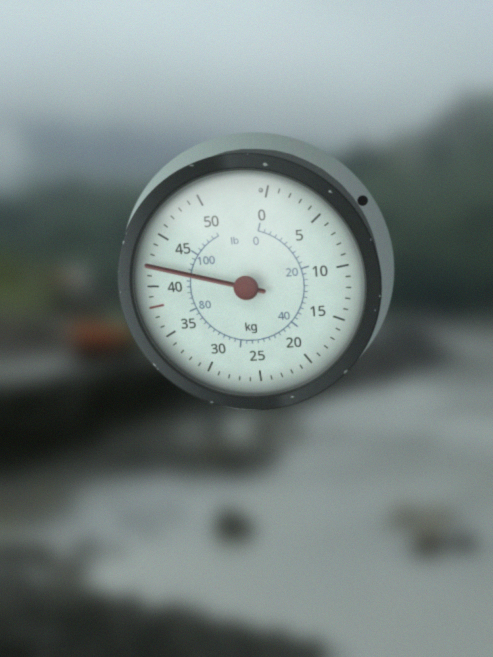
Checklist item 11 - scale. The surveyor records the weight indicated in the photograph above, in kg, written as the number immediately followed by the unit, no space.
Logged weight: 42kg
